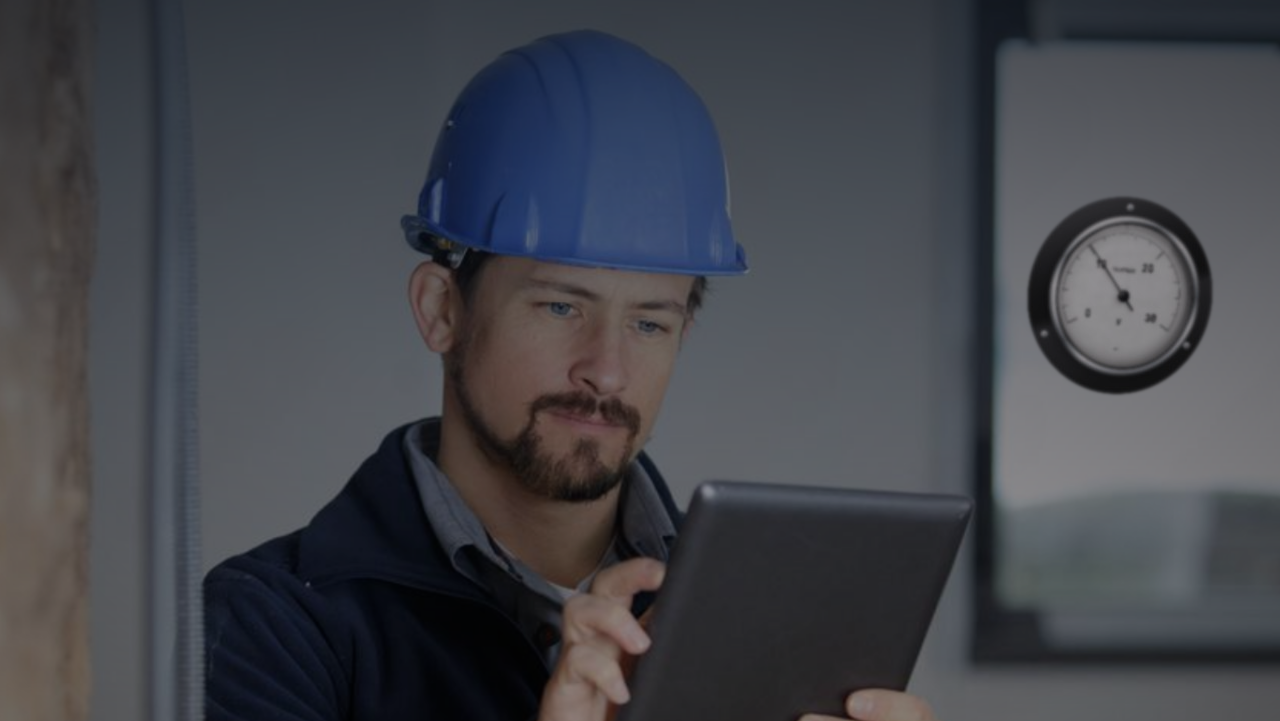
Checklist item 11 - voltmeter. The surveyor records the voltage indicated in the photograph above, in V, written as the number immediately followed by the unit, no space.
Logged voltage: 10V
